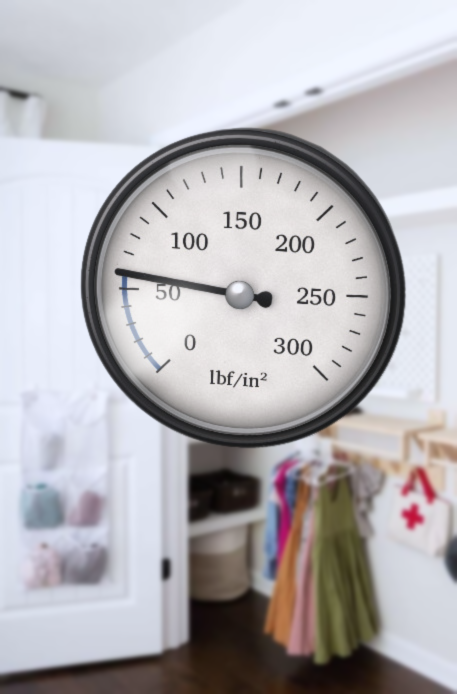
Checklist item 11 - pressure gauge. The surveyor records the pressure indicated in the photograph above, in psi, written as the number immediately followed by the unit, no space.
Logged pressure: 60psi
